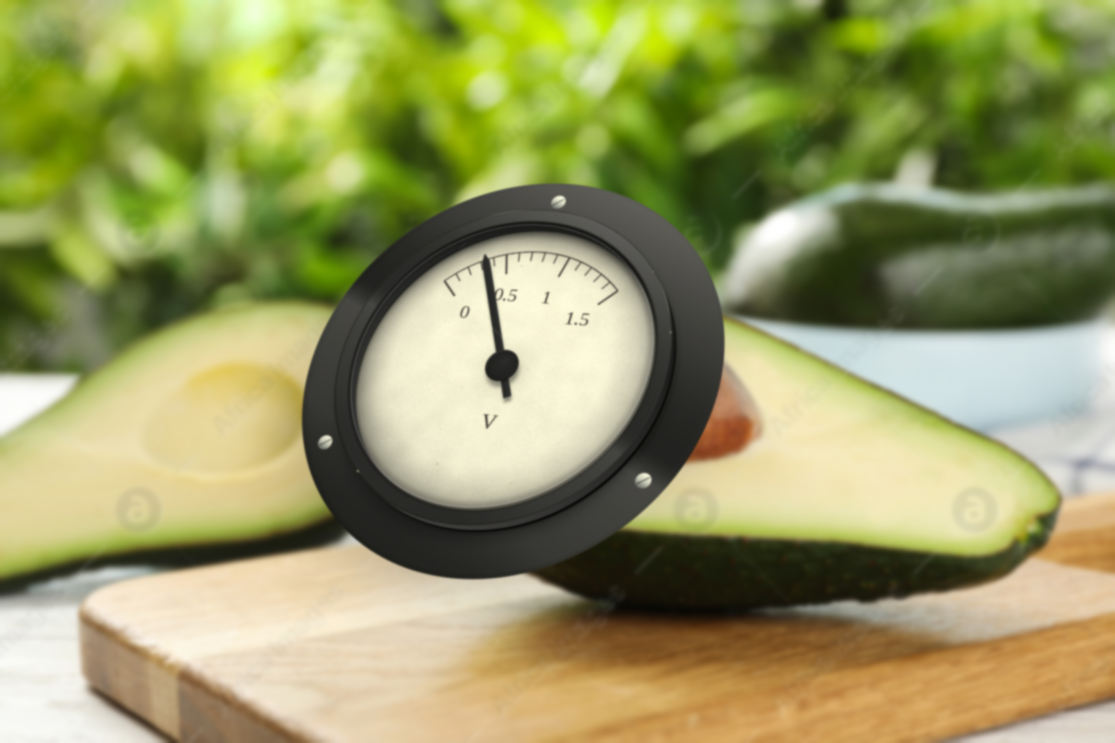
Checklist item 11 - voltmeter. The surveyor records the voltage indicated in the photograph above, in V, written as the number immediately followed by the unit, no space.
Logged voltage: 0.35V
